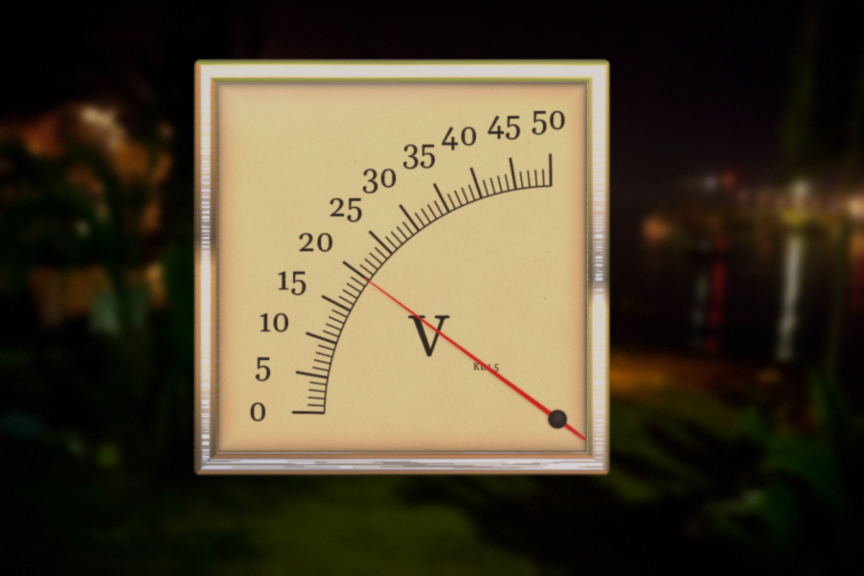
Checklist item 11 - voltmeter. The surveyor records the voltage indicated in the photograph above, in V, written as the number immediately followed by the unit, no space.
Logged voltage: 20V
